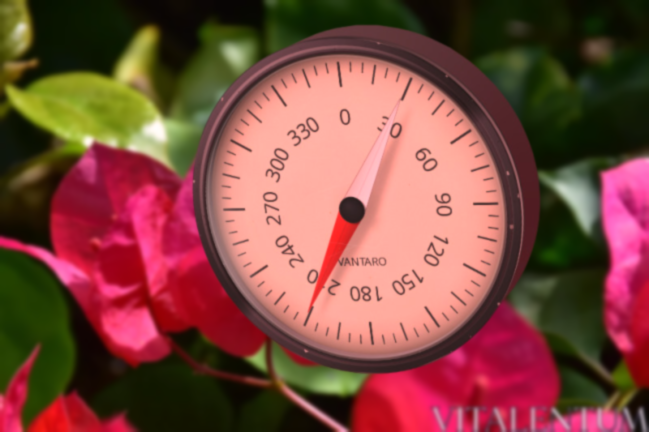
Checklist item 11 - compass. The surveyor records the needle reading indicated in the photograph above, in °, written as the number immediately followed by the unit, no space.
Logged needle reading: 210°
